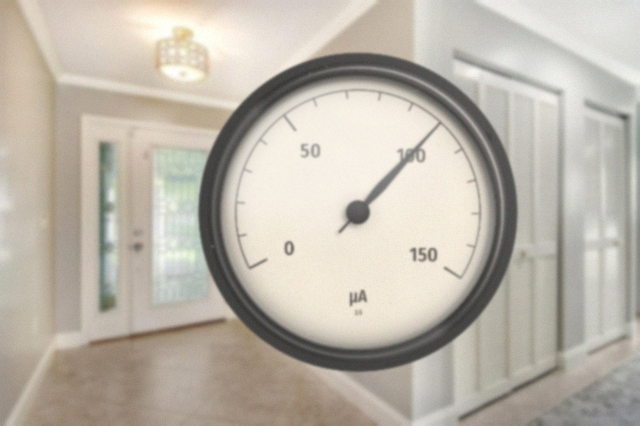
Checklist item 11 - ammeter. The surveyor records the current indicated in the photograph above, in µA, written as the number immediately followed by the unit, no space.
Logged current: 100µA
